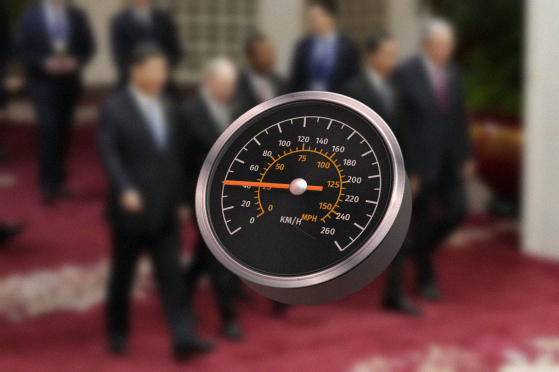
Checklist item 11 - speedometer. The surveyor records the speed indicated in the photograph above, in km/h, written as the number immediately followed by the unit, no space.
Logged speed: 40km/h
